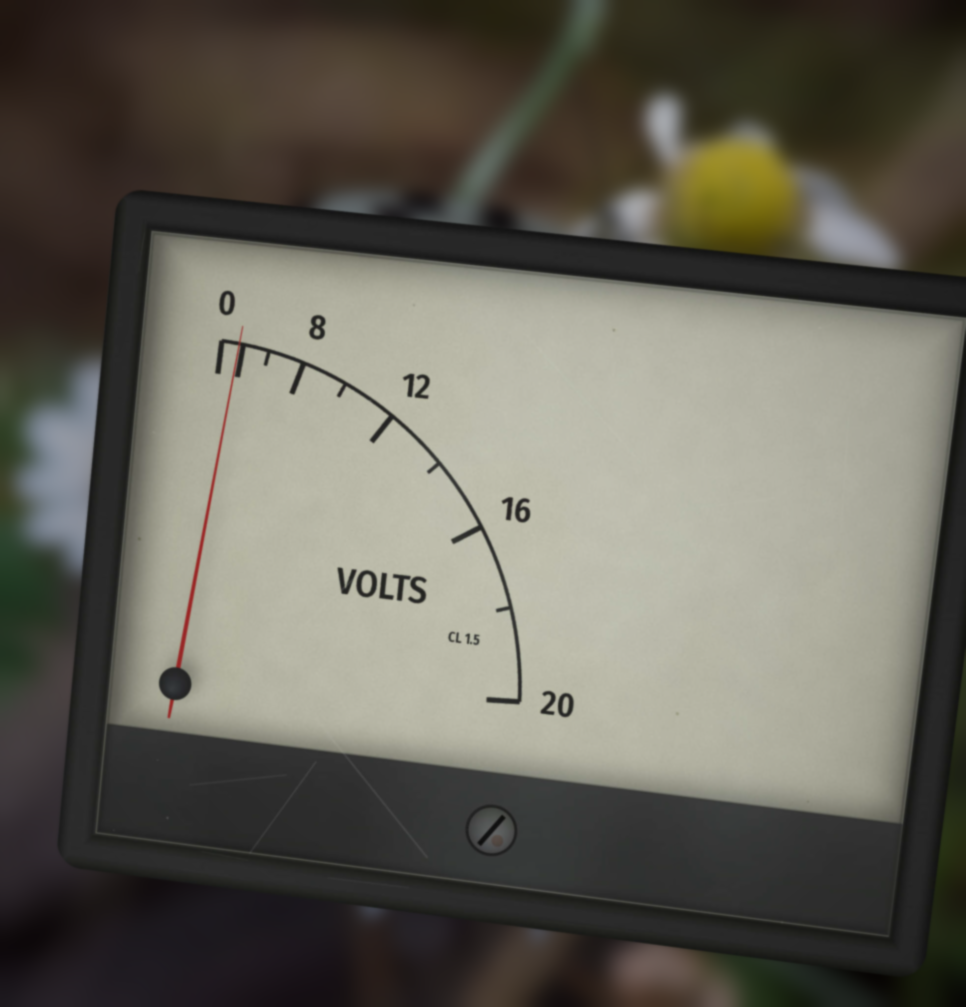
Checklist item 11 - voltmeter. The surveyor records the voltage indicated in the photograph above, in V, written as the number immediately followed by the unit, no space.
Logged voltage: 4V
